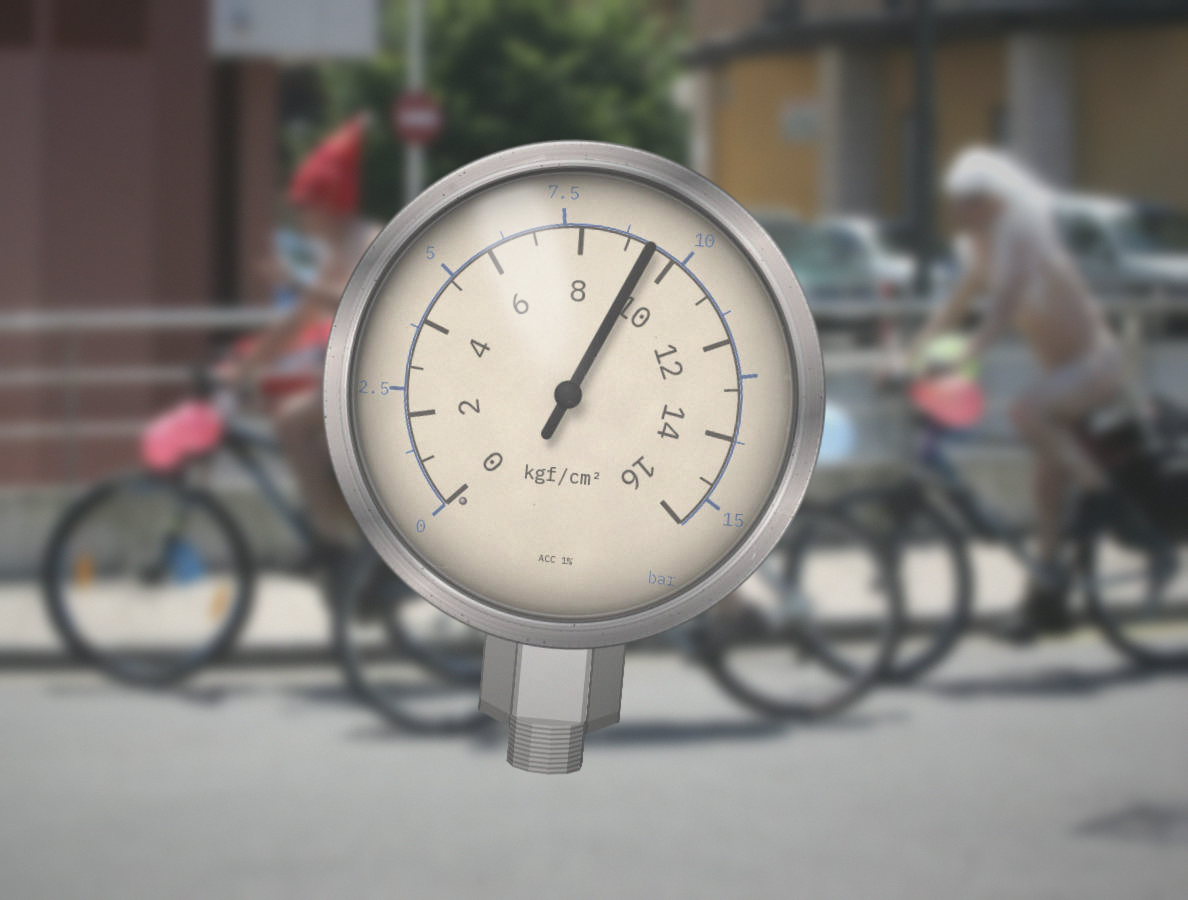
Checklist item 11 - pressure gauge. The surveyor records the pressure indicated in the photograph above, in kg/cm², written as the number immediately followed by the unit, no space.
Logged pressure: 9.5kg/cm²
